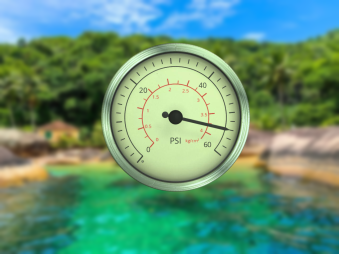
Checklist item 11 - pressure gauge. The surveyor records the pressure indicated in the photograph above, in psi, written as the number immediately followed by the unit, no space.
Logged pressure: 54psi
